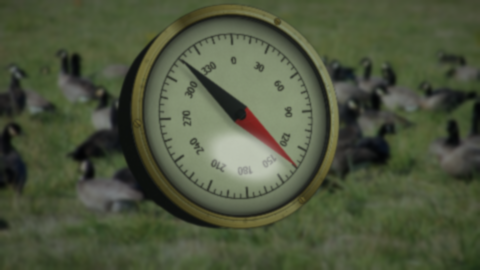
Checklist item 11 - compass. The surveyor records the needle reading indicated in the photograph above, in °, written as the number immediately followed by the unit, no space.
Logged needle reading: 135°
